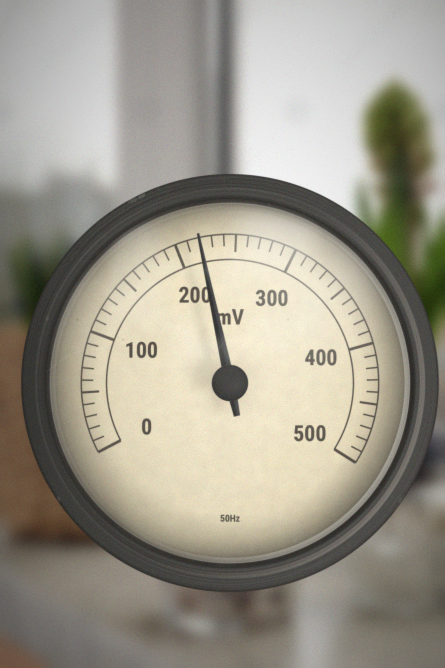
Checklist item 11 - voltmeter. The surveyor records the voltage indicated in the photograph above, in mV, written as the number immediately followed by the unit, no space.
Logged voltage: 220mV
